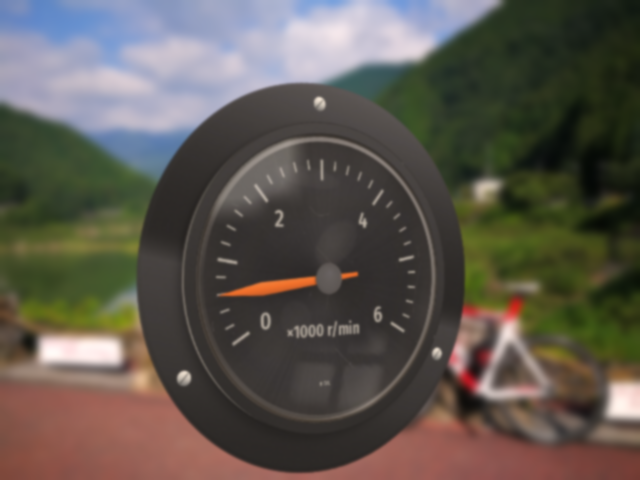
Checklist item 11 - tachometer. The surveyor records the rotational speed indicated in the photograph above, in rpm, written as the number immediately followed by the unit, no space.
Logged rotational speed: 600rpm
